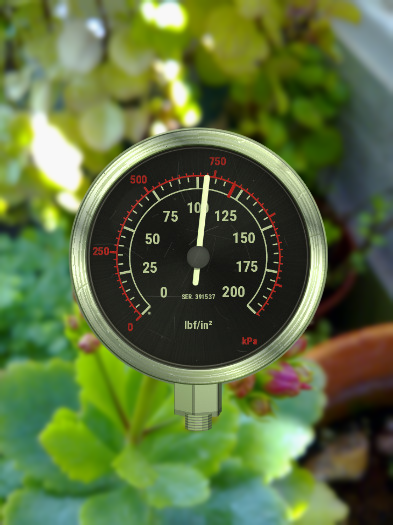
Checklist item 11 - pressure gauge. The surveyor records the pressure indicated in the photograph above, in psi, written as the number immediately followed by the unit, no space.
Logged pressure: 105psi
